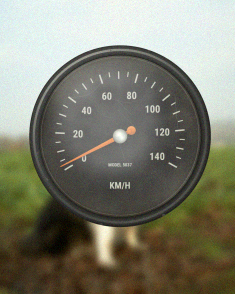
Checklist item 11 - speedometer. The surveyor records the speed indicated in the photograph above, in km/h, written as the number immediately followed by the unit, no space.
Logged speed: 2.5km/h
